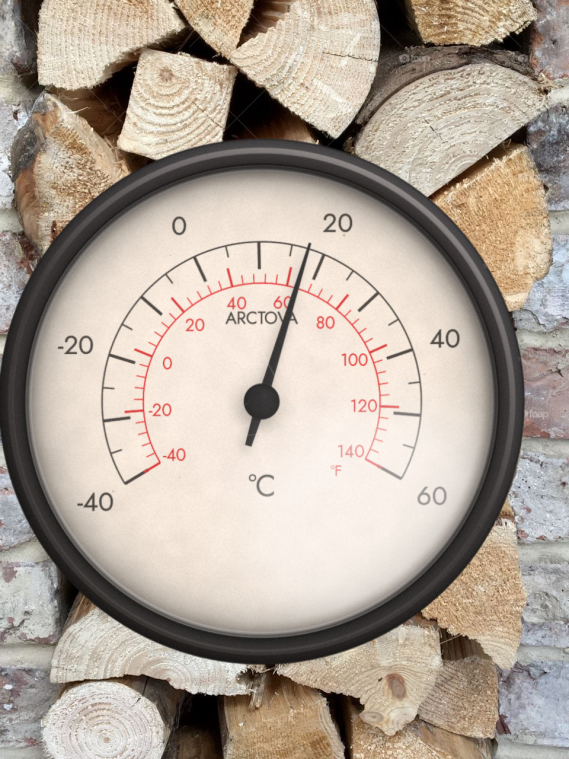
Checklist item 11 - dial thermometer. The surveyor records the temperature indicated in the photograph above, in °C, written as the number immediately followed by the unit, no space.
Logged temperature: 17.5°C
